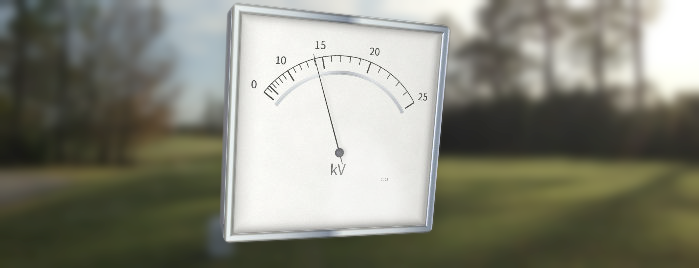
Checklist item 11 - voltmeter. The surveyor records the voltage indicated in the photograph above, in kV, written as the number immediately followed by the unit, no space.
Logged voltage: 14kV
